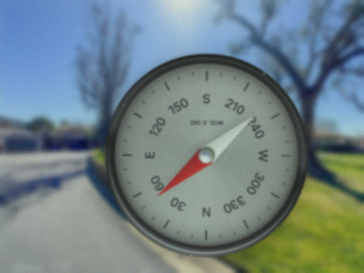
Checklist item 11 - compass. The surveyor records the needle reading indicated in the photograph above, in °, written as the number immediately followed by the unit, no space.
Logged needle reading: 50°
